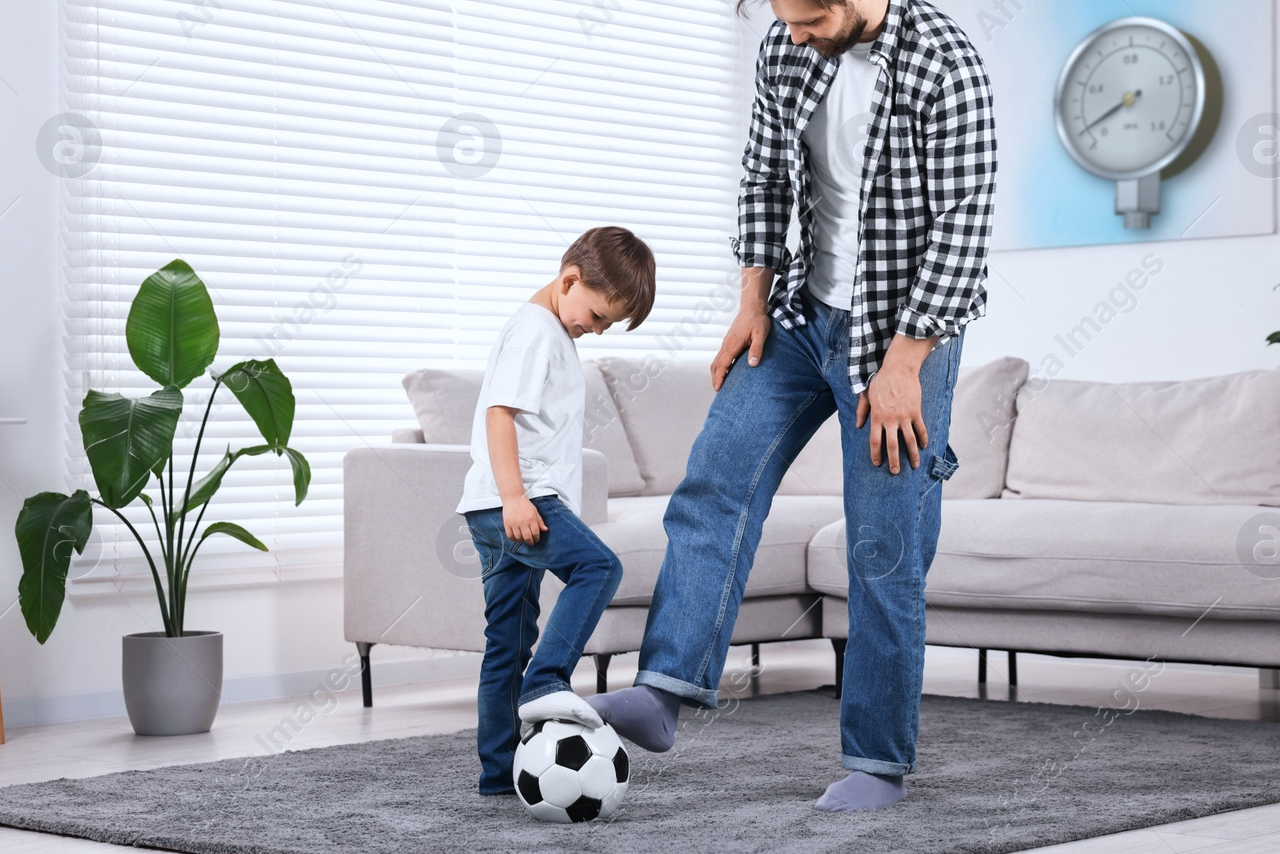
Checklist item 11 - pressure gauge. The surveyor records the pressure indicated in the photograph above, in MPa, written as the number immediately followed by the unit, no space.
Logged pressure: 0.1MPa
